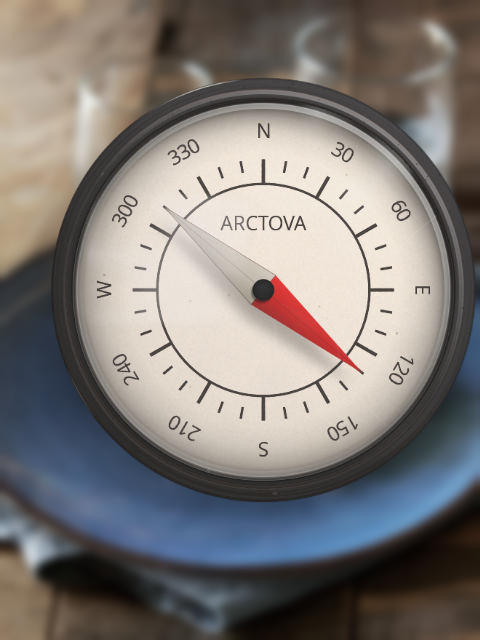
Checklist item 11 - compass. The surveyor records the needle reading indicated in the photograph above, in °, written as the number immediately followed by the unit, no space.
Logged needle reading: 130°
